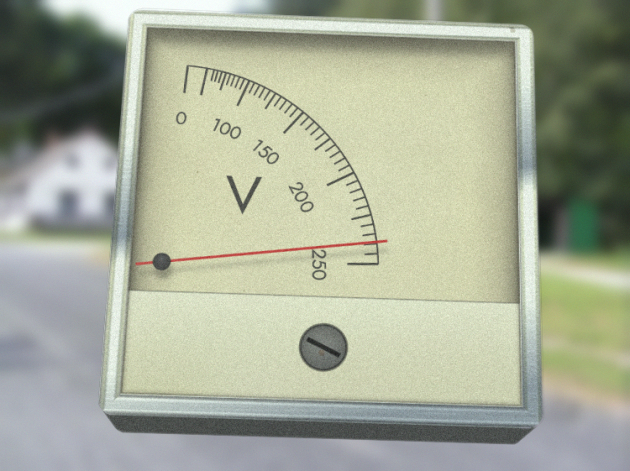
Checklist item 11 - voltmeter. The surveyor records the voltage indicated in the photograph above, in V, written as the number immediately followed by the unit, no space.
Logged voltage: 240V
